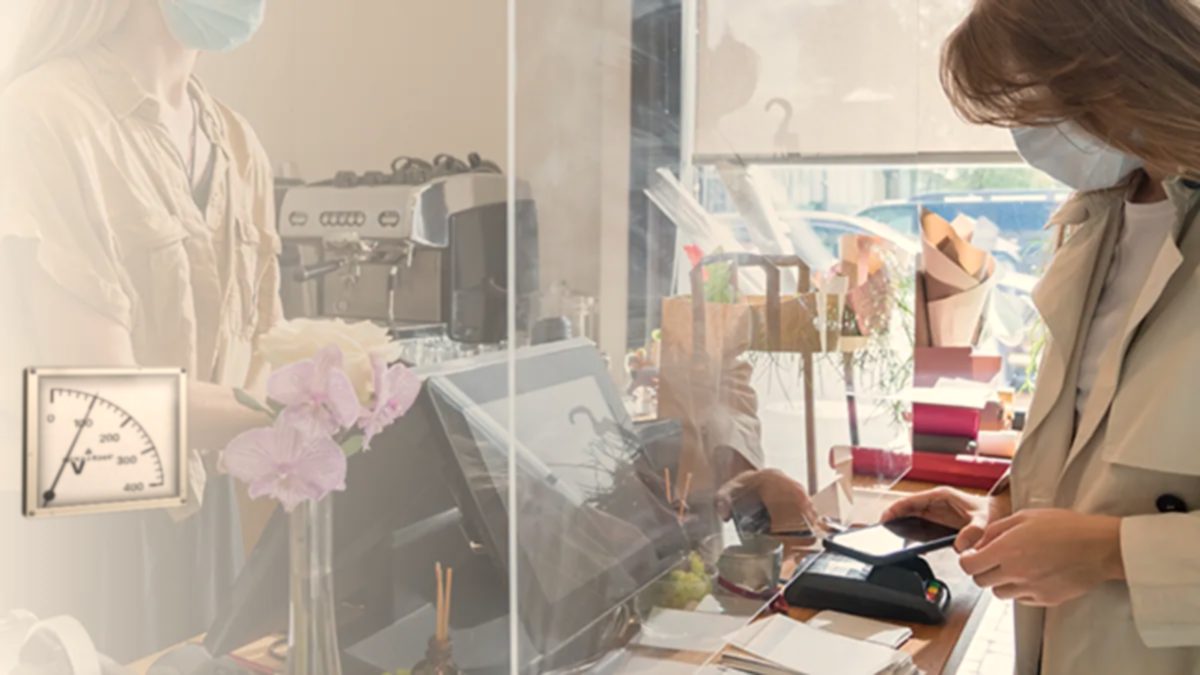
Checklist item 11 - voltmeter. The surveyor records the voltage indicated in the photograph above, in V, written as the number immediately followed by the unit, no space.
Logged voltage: 100V
